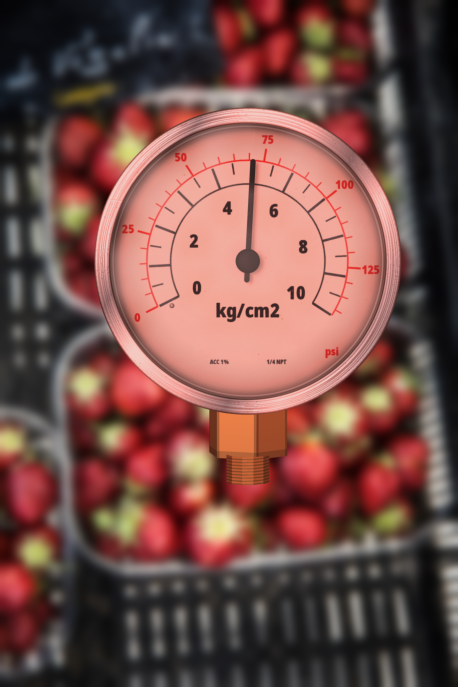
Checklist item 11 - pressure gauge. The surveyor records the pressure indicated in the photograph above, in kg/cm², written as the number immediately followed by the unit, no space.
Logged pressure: 5kg/cm²
